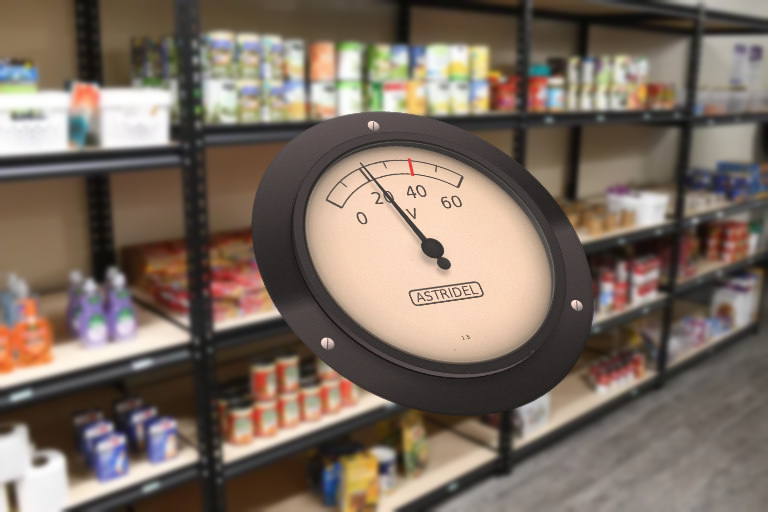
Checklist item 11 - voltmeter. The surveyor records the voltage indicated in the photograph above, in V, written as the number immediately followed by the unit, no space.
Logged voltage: 20V
